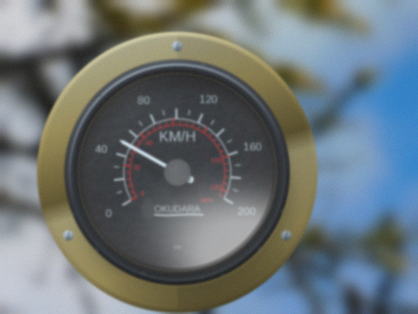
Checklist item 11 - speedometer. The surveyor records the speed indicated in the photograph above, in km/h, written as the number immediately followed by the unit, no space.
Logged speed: 50km/h
